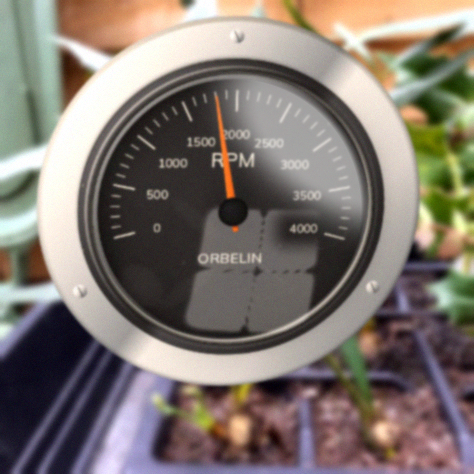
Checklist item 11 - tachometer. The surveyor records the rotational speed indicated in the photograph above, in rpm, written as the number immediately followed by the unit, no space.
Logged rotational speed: 1800rpm
